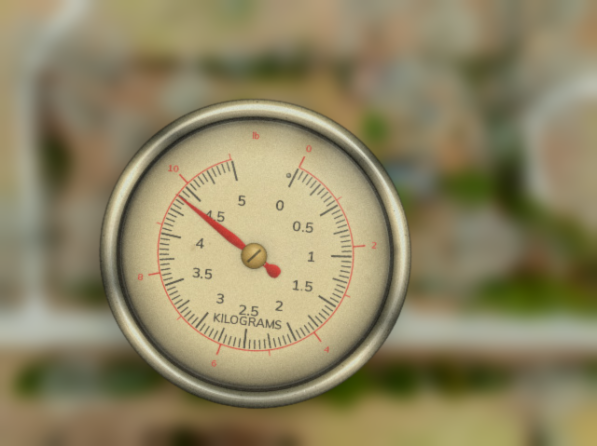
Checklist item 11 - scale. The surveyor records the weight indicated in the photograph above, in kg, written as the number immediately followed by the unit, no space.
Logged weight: 4.4kg
